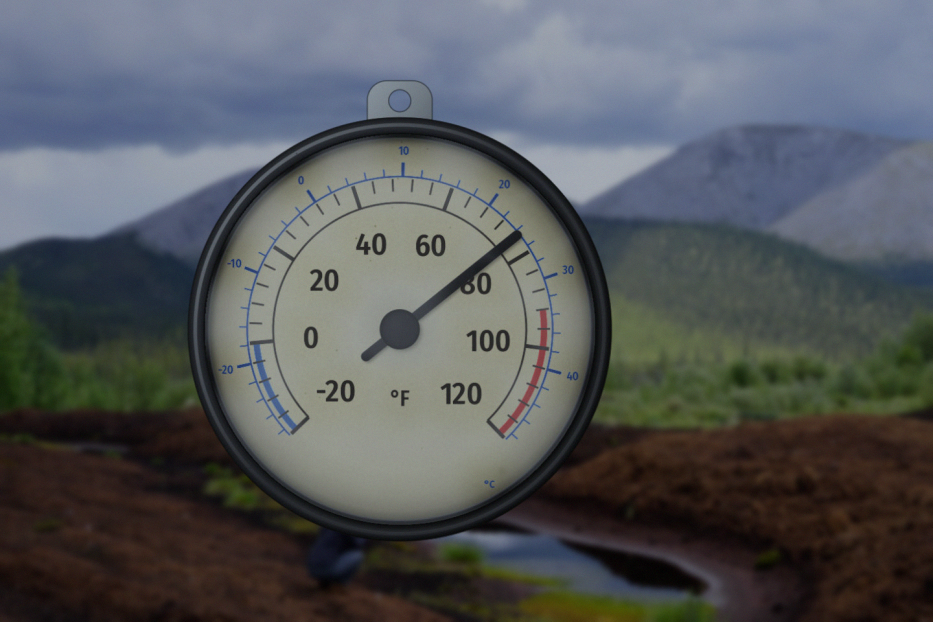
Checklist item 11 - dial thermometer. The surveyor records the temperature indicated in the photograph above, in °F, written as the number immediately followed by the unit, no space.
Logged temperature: 76°F
